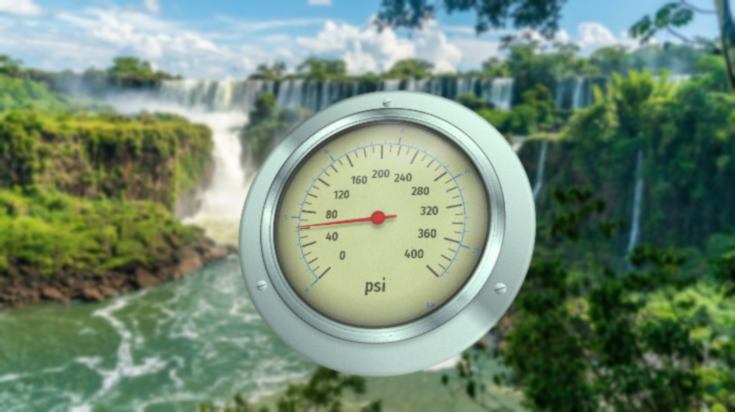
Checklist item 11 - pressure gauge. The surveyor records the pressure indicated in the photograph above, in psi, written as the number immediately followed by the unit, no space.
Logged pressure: 60psi
